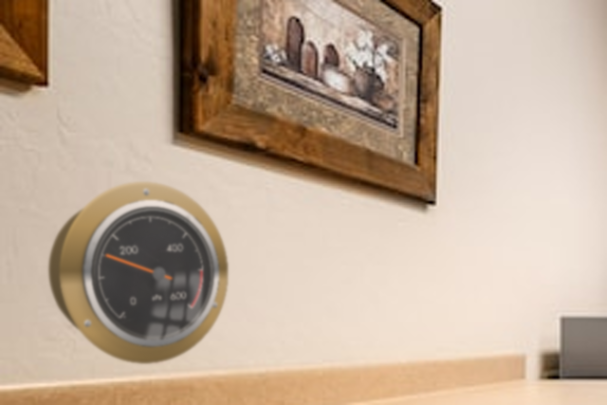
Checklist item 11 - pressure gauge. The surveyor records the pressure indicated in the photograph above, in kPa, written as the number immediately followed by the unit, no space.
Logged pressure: 150kPa
